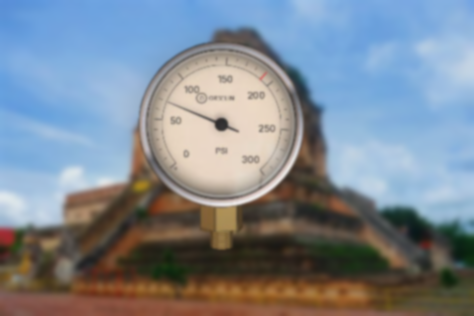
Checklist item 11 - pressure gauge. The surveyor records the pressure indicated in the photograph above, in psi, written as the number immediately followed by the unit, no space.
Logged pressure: 70psi
